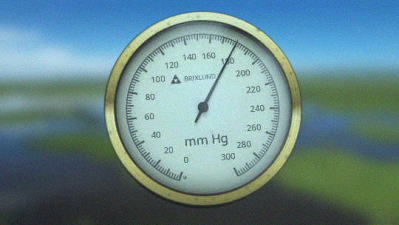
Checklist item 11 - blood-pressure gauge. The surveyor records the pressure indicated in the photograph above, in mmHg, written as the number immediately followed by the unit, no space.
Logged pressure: 180mmHg
